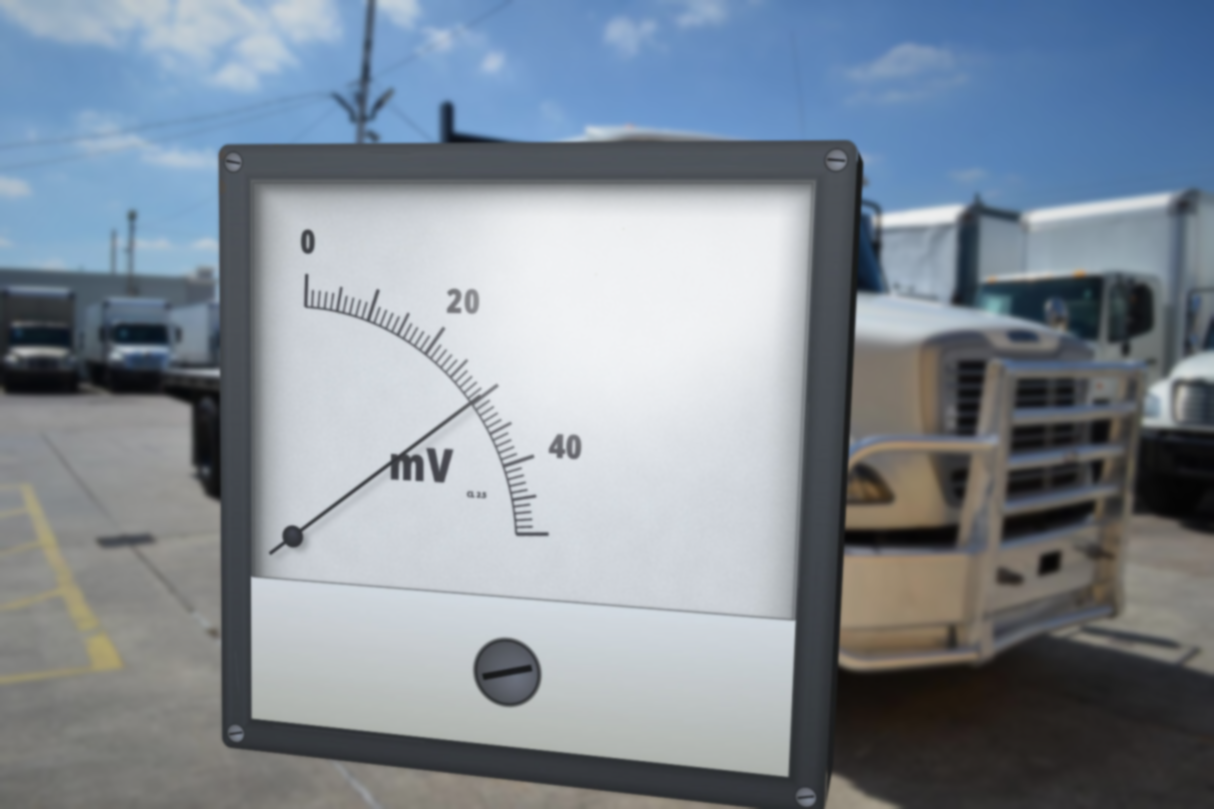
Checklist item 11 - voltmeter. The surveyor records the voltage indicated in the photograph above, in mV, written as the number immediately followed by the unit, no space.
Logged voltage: 30mV
